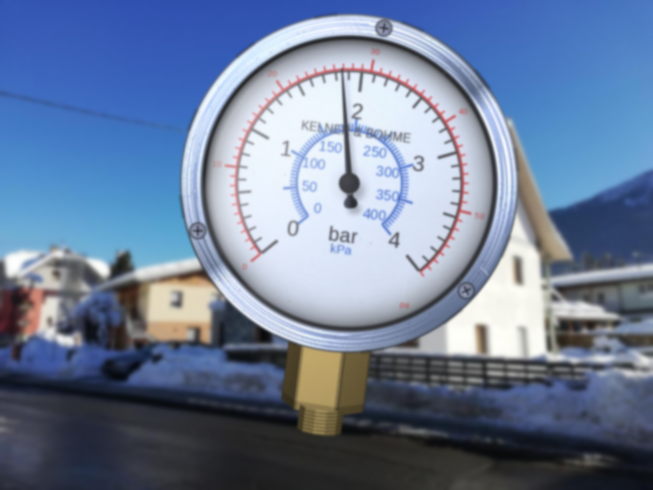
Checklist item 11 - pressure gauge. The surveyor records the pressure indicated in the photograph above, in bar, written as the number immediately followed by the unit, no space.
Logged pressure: 1.85bar
